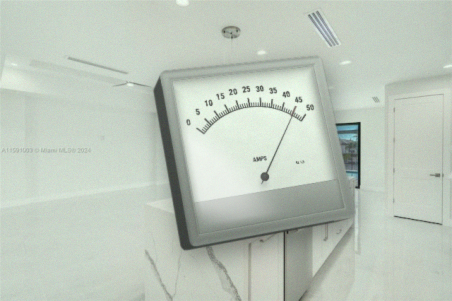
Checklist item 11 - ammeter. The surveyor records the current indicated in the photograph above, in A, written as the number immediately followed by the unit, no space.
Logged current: 45A
